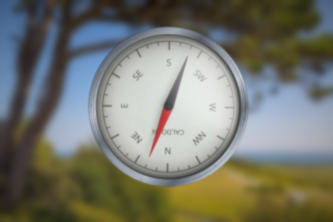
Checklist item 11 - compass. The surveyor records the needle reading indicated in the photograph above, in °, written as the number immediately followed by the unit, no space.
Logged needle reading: 20°
